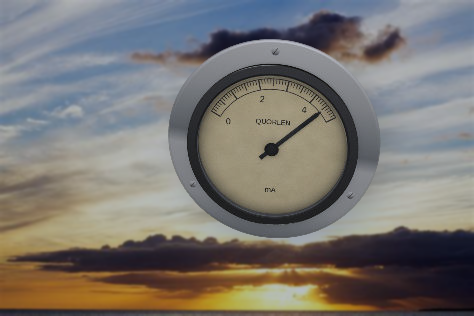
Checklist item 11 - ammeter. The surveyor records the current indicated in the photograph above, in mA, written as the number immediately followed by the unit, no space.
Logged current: 4.5mA
